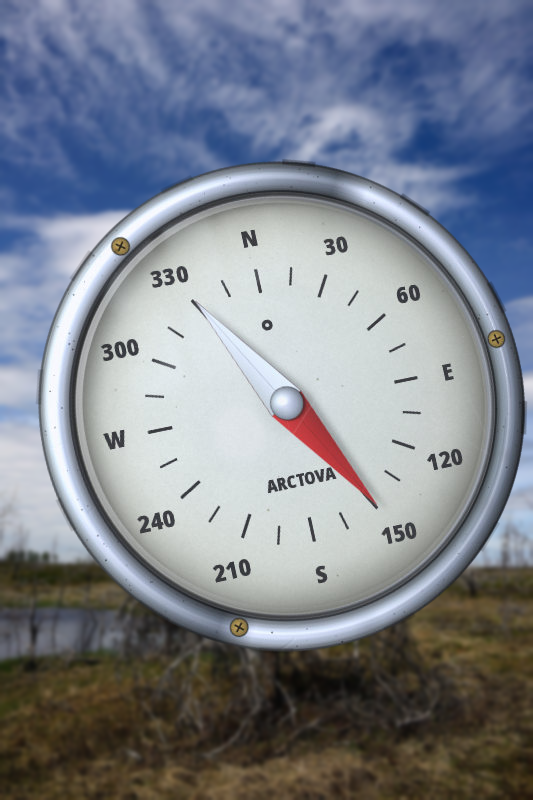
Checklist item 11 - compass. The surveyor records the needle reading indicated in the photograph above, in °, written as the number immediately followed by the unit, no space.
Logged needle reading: 150°
